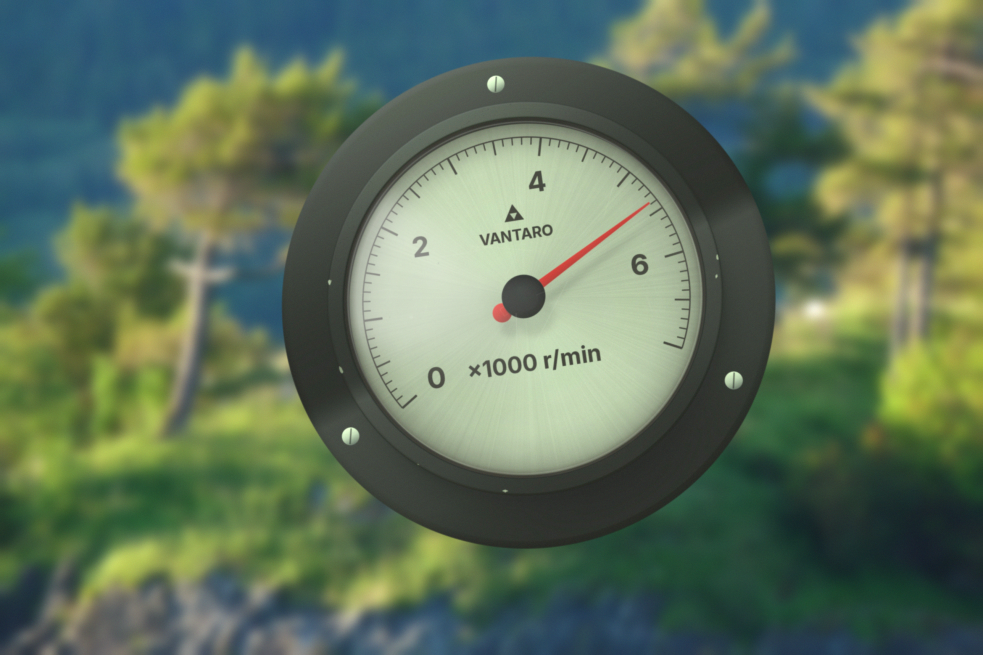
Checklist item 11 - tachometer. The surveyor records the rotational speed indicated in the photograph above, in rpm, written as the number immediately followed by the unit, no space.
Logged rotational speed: 5400rpm
